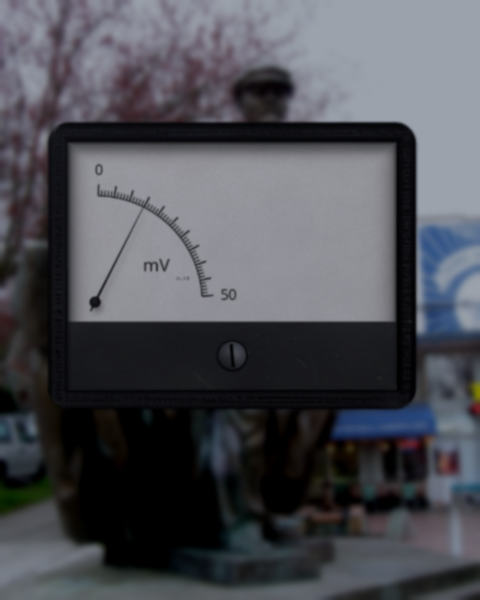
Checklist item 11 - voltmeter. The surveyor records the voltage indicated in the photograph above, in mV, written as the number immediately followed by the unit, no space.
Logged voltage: 15mV
